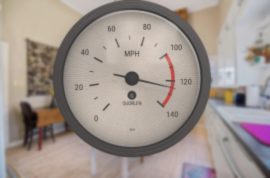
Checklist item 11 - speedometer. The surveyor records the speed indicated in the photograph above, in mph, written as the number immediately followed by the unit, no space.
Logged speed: 125mph
